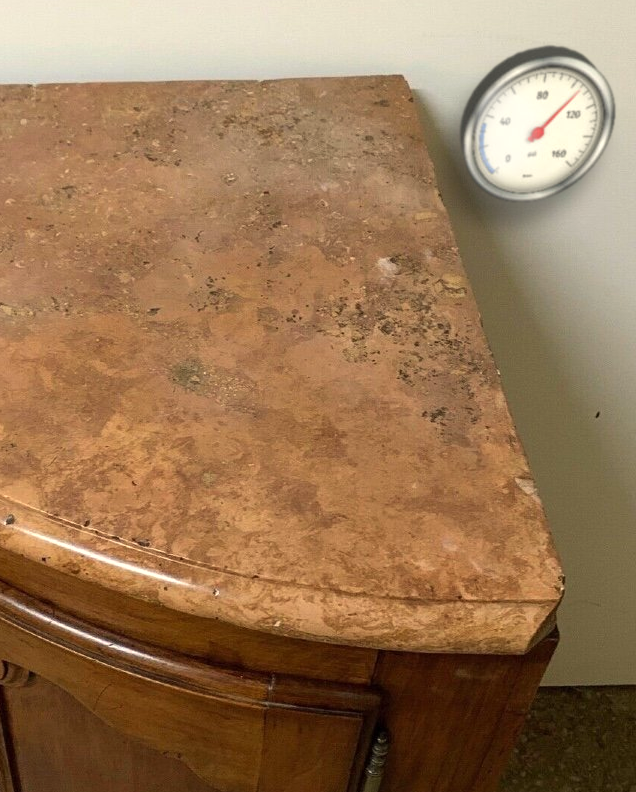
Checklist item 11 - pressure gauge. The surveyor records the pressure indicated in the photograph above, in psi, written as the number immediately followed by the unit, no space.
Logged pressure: 105psi
